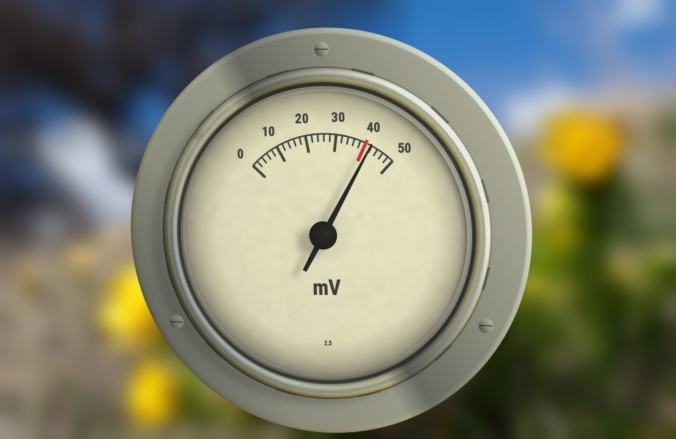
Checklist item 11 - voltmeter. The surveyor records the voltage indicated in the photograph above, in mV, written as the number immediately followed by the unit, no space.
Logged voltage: 42mV
